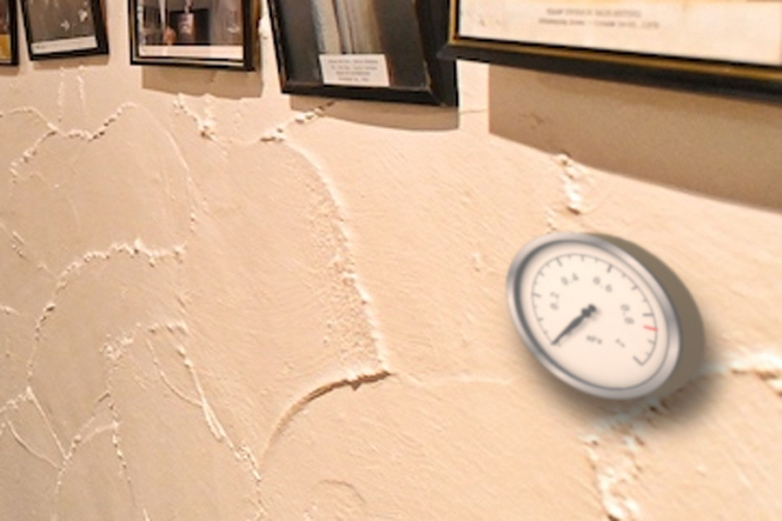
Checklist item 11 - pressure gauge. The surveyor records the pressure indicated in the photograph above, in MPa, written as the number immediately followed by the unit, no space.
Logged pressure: 0MPa
